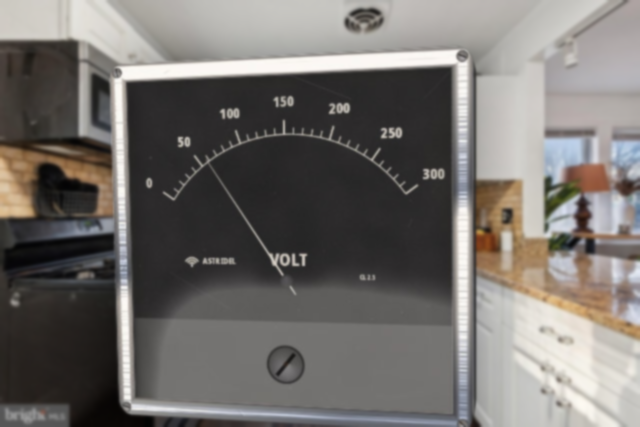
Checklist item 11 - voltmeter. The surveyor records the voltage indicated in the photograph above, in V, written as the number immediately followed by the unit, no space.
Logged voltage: 60V
